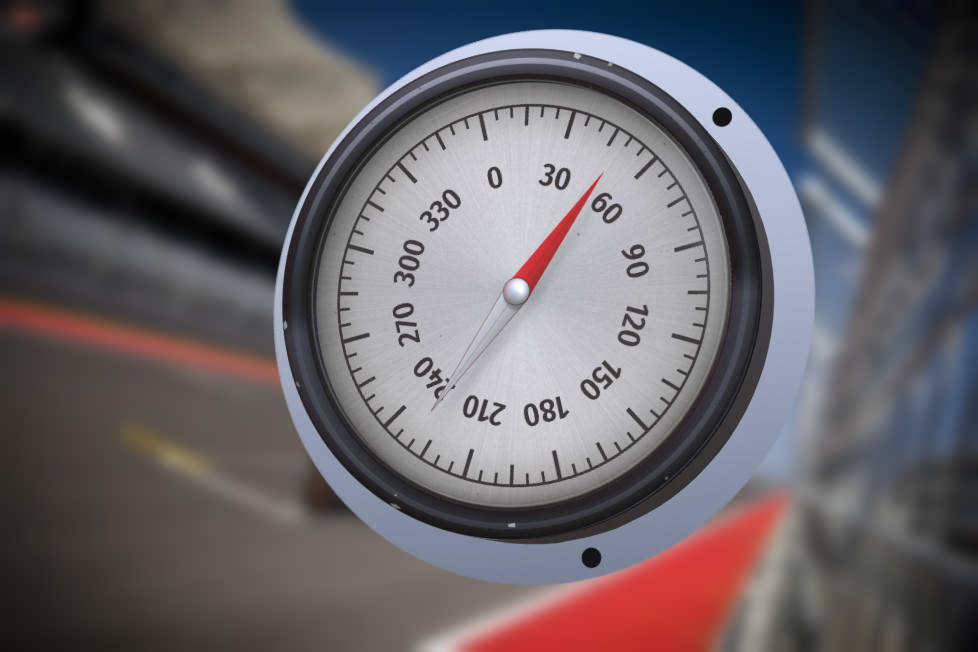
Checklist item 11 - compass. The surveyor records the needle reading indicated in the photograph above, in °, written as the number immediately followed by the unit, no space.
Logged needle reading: 50°
